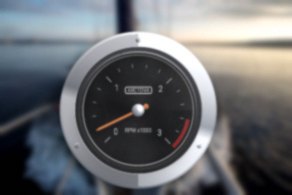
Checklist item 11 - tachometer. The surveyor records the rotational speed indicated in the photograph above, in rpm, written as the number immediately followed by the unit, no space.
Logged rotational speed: 200rpm
